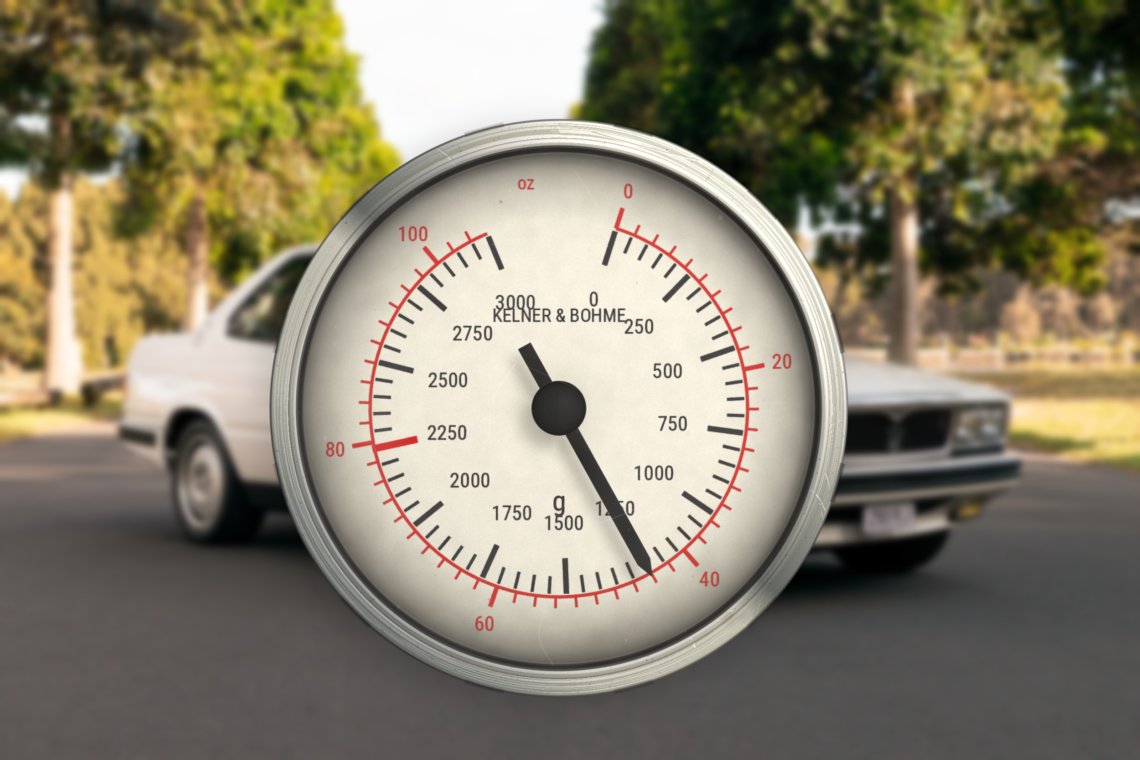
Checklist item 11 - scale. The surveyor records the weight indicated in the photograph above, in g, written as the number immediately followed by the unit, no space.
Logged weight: 1250g
